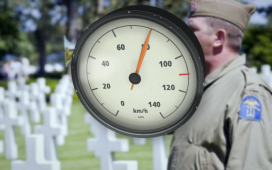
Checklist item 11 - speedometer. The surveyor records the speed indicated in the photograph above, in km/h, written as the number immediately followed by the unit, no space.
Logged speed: 80km/h
